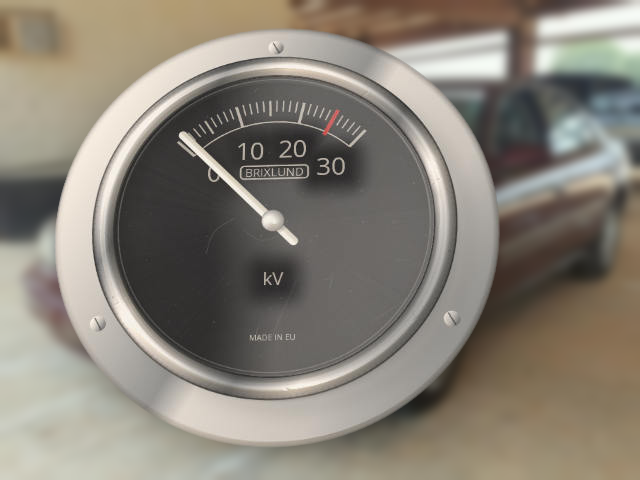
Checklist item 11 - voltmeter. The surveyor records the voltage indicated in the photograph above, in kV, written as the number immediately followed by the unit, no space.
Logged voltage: 1kV
